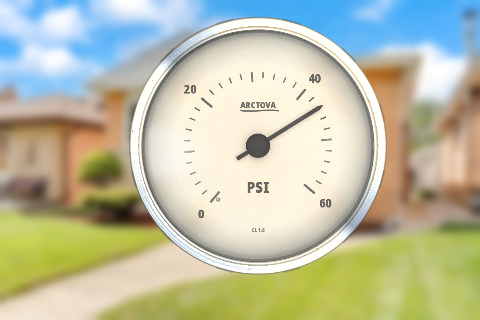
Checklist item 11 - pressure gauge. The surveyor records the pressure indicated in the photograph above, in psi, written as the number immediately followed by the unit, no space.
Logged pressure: 44psi
